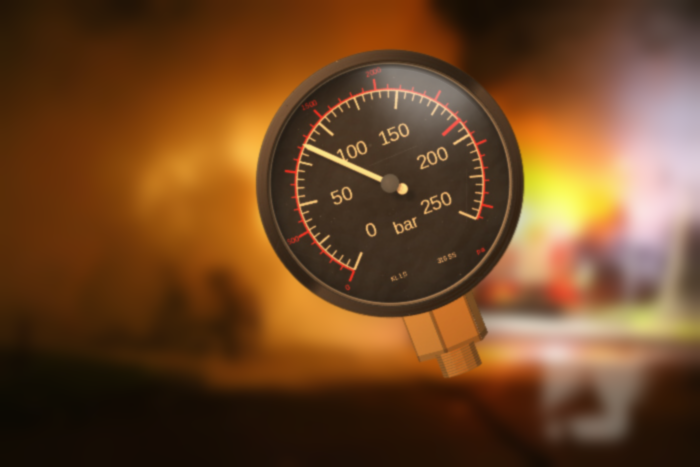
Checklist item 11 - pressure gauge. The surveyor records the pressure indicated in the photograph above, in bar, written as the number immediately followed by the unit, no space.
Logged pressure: 85bar
